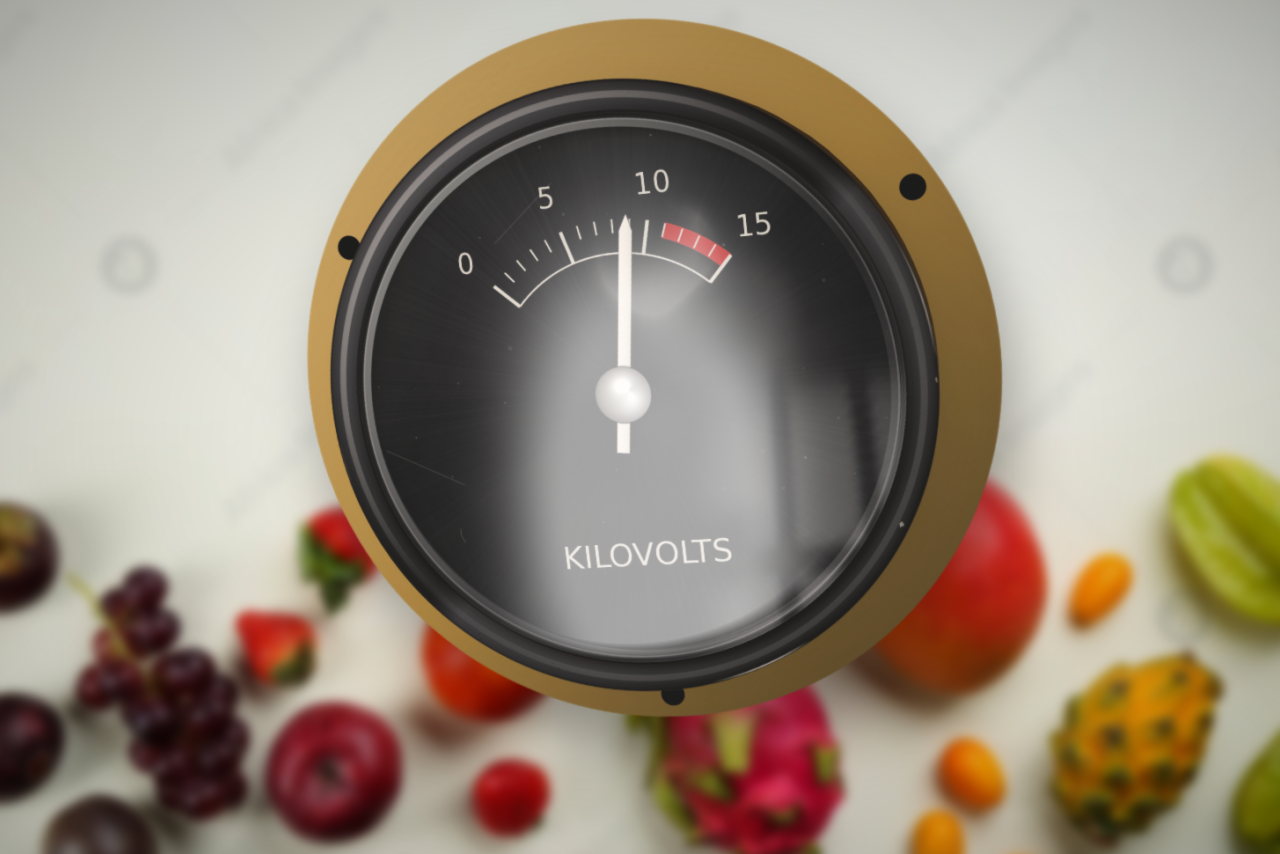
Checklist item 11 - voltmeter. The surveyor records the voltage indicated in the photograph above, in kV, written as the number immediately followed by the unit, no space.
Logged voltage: 9kV
